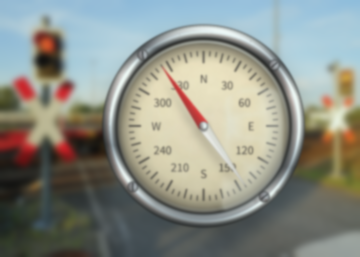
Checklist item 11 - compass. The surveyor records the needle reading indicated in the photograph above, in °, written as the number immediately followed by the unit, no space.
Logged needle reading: 325°
